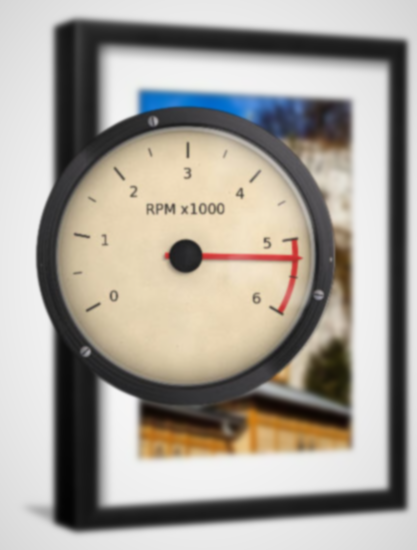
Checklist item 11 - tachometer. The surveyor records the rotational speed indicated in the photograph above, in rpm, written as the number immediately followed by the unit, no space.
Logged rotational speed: 5250rpm
